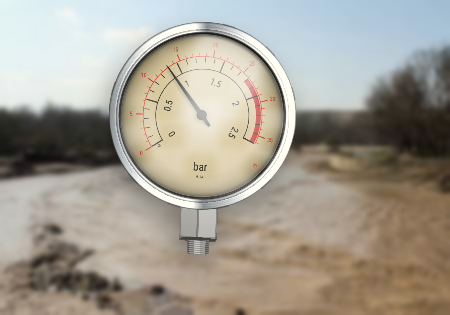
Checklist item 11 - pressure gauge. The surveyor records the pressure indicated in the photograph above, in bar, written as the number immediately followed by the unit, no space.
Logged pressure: 0.9bar
